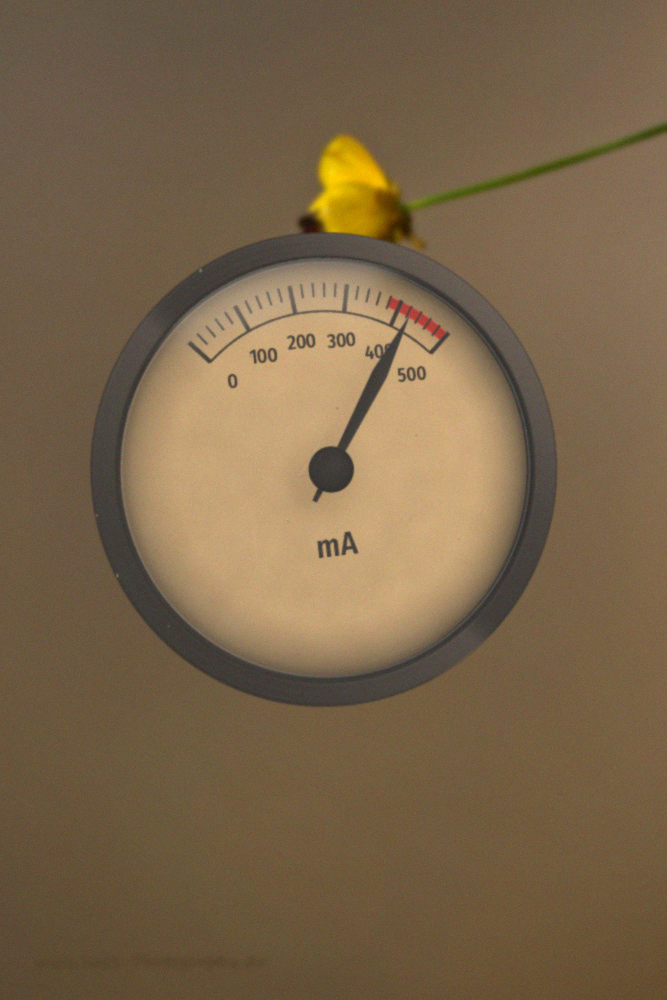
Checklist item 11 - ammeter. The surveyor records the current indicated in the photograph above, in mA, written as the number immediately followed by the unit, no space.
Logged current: 420mA
